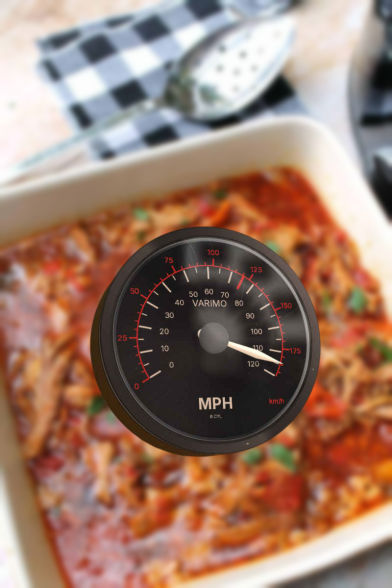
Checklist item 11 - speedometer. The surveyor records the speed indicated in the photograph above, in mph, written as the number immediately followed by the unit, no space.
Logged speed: 115mph
